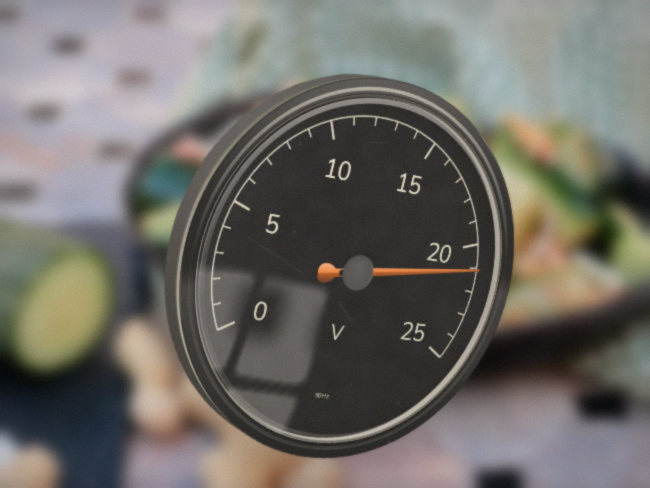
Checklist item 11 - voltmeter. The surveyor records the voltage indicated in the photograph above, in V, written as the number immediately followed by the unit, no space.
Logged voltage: 21V
